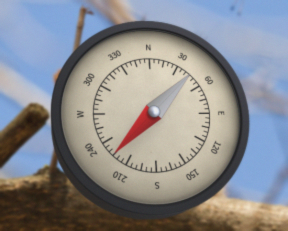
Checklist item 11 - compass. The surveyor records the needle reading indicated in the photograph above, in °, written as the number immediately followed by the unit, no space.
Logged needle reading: 225°
